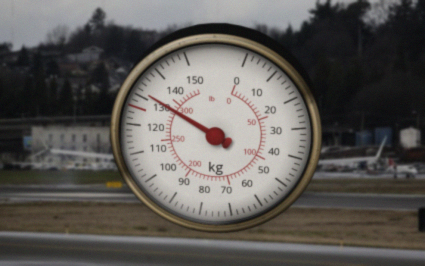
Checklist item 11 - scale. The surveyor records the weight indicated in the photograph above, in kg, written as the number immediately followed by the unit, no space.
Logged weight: 132kg
